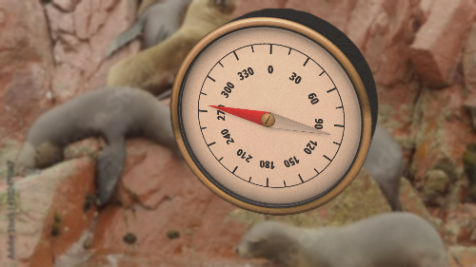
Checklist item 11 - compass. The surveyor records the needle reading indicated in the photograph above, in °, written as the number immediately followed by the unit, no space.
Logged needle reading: 277.5°
